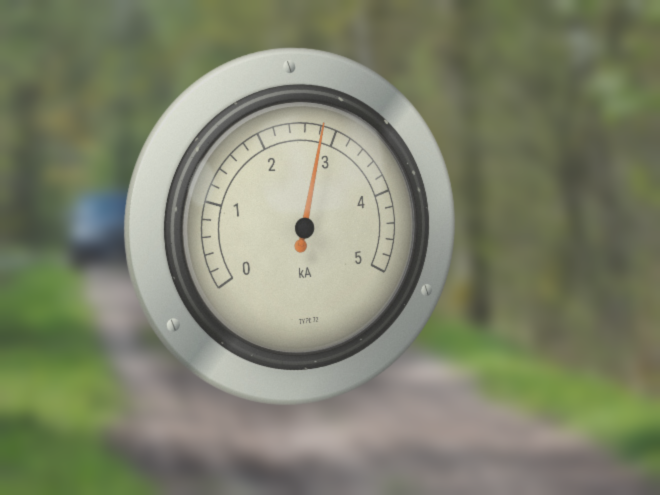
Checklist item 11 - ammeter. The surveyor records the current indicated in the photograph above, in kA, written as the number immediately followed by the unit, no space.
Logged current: 2.8kA
